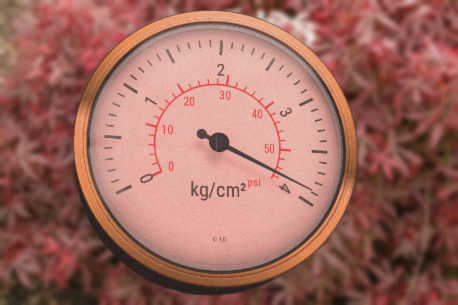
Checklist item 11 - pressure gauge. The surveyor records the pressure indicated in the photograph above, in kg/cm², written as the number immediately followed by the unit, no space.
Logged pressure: 3.9kg/cm²
